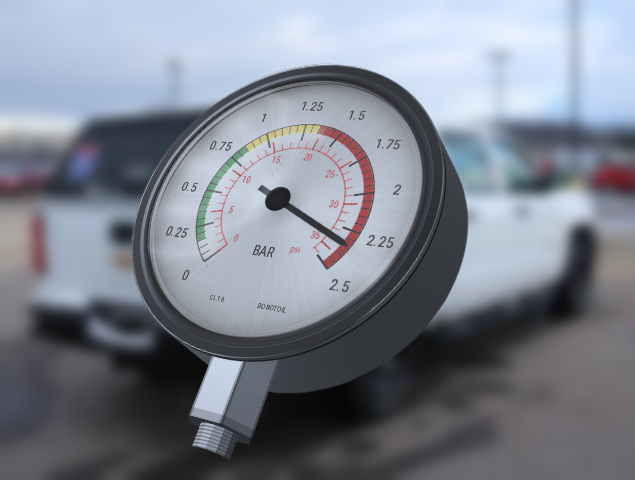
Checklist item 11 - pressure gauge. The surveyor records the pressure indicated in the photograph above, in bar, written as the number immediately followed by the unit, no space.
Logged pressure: 2.35bar
